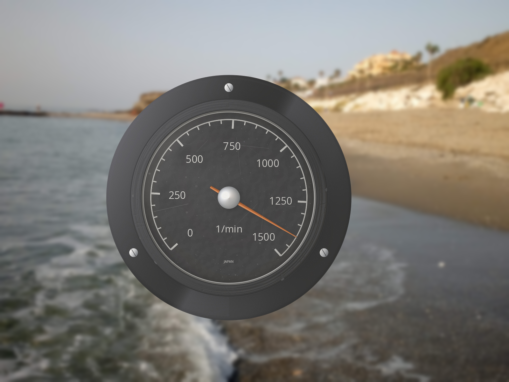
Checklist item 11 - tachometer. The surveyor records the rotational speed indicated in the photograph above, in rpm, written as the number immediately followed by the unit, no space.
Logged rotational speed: 1400rpm
